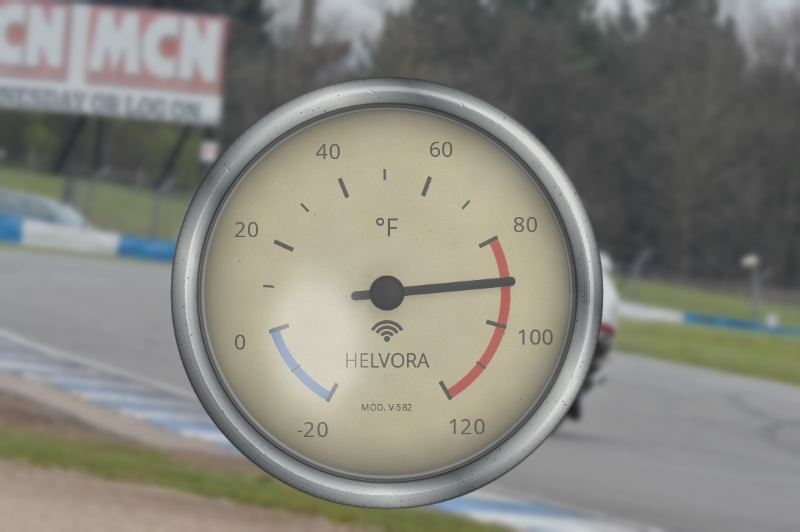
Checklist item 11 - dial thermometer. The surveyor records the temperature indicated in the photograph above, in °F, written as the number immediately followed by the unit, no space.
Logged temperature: 90°F
